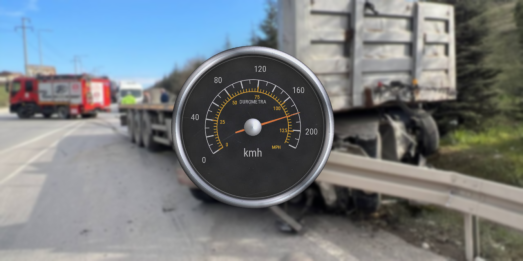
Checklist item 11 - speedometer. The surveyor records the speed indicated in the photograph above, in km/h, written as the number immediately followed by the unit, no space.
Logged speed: 180km/h
